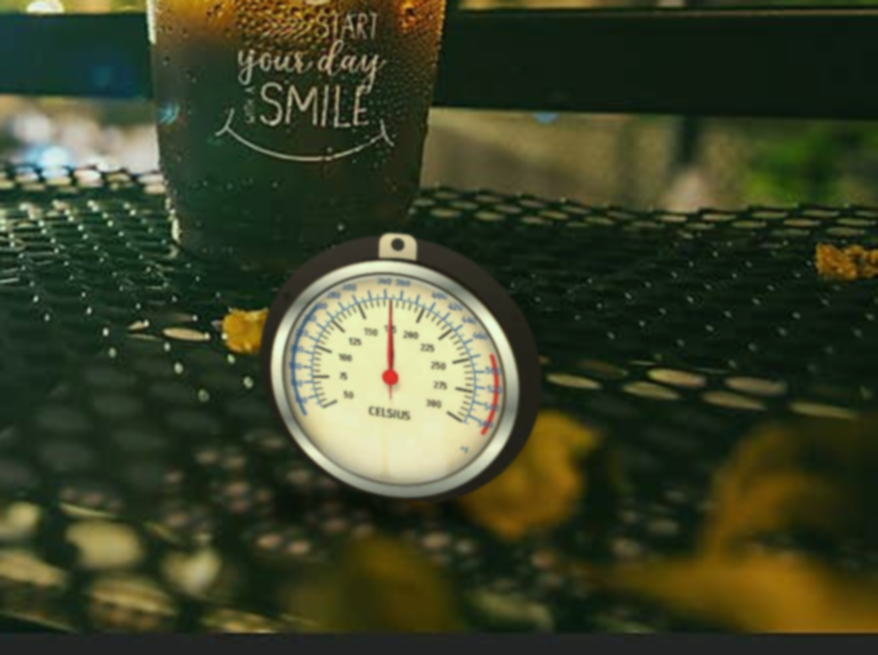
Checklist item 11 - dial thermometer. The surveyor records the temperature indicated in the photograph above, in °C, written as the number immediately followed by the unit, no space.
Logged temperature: 175°C
